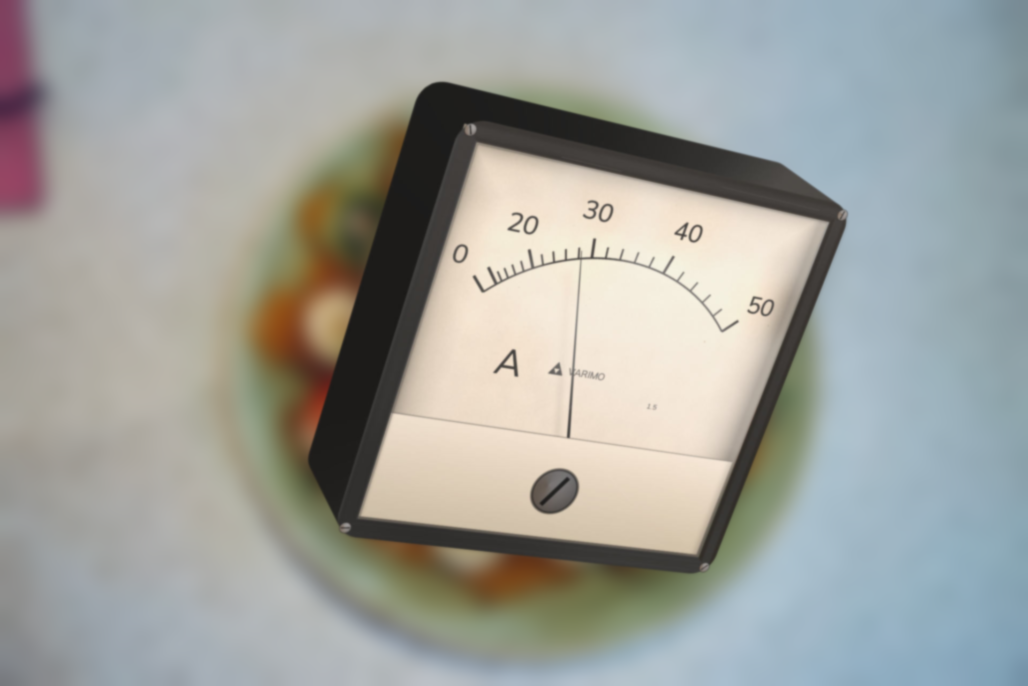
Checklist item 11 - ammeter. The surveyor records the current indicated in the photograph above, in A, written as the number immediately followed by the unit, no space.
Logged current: 28A
